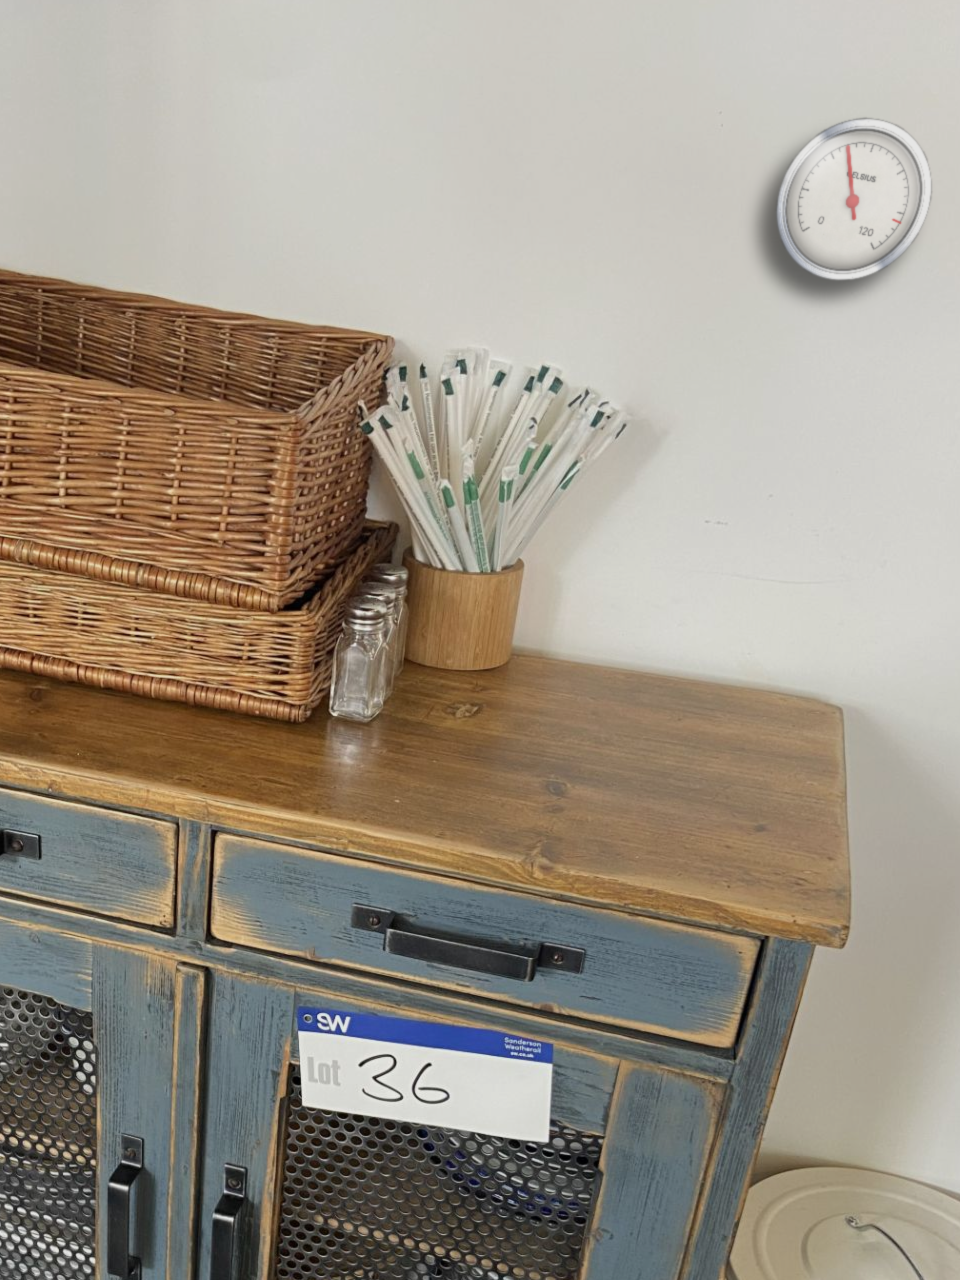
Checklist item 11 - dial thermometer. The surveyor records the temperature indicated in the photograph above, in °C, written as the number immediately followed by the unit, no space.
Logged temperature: 48°C
